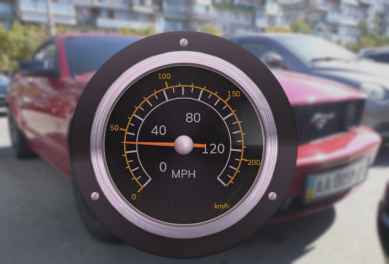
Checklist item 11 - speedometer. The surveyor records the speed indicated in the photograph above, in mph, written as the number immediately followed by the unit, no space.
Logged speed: 25mph
